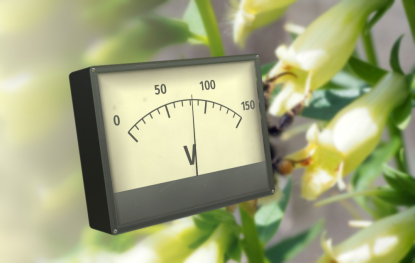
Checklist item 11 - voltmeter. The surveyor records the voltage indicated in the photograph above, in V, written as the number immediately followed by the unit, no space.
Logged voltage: 80V
